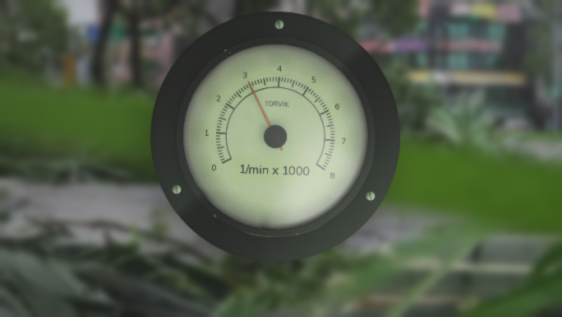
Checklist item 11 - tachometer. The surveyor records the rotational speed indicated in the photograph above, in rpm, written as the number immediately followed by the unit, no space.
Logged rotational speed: 3000rpm
